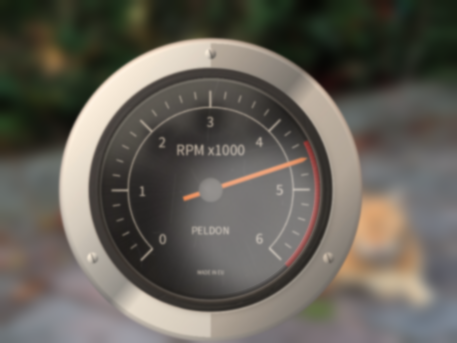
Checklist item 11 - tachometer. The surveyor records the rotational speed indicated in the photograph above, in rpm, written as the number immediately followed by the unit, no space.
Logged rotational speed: 4600rpm
